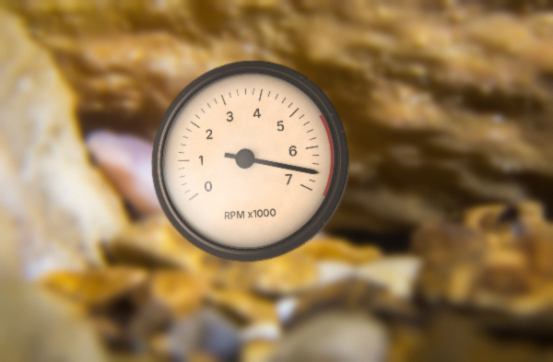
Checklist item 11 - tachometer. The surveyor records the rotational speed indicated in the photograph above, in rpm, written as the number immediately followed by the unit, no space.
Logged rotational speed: 6600rpm
